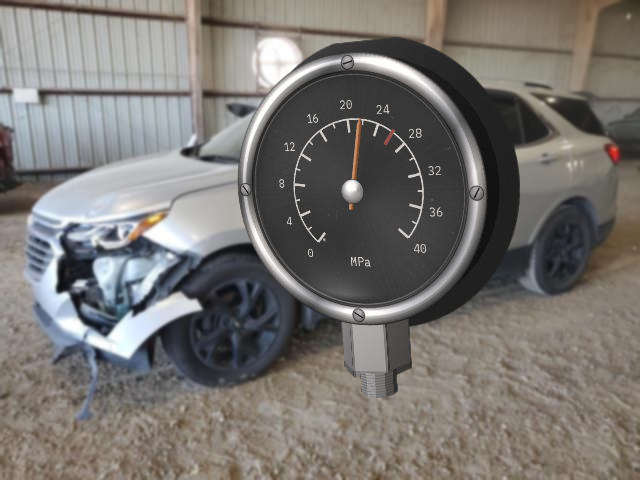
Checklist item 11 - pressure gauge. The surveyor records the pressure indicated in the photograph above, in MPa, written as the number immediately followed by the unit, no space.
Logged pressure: 22MPa
